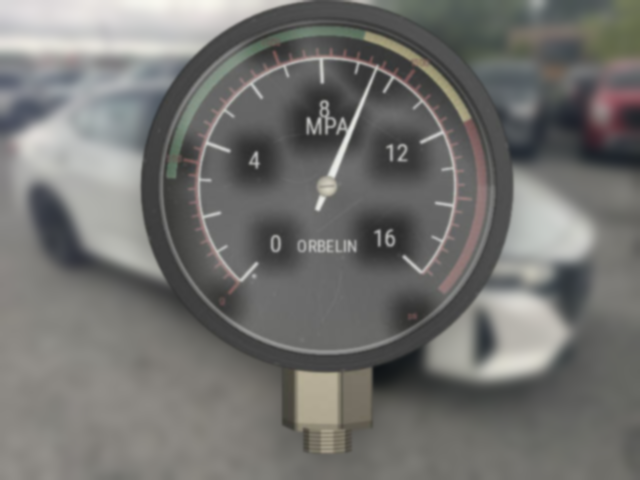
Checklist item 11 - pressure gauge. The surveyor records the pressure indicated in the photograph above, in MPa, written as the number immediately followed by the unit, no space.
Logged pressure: 9.5MPa
